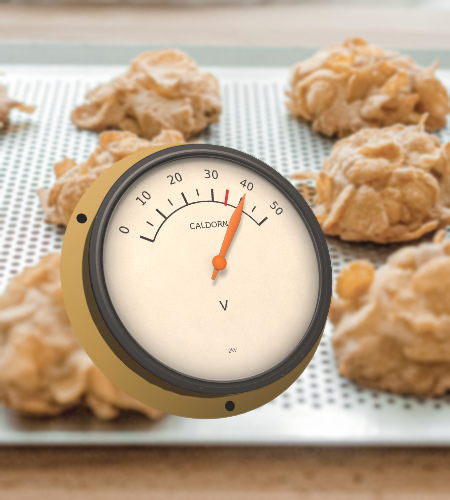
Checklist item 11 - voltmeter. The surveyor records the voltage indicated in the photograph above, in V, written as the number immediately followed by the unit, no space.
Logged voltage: 40V
